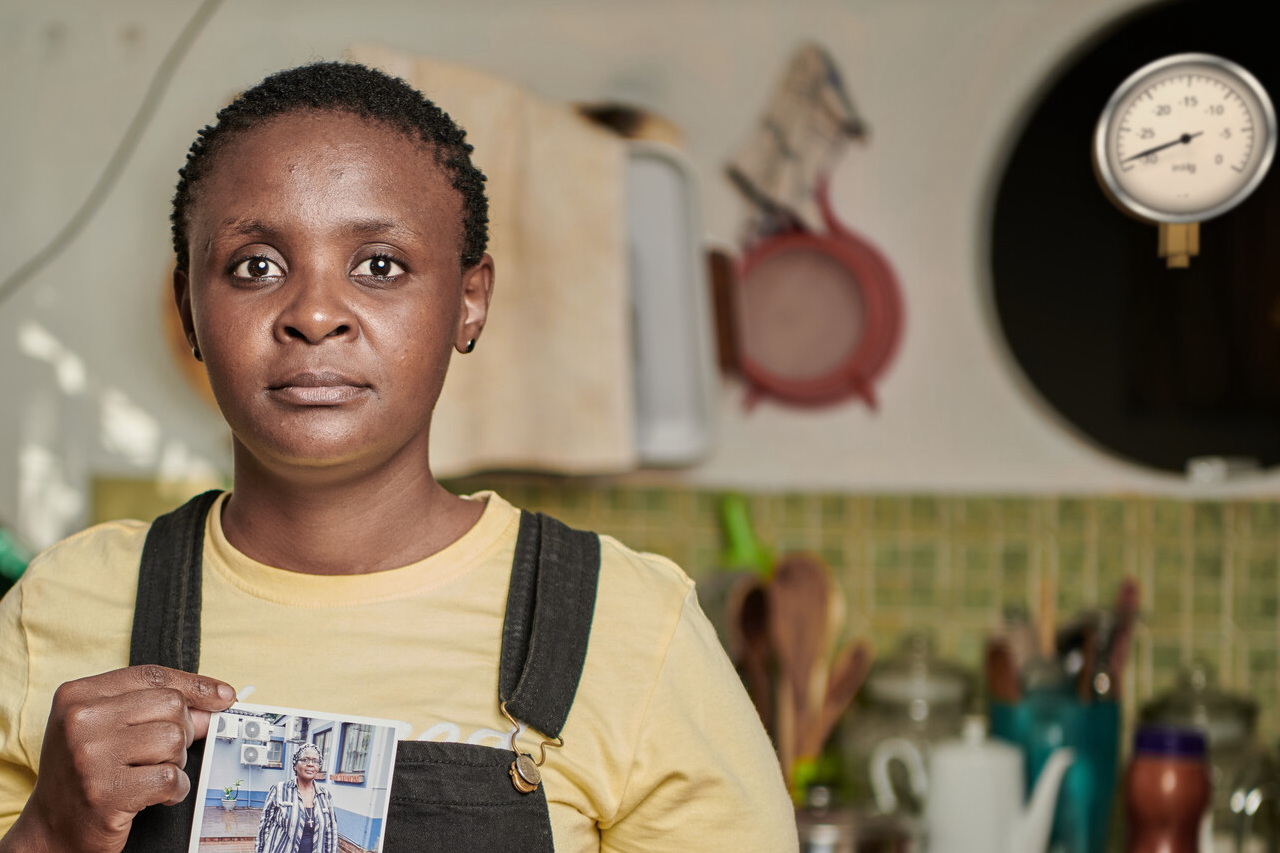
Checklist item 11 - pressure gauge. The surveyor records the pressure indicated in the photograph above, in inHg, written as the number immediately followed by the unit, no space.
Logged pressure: -29inHg
